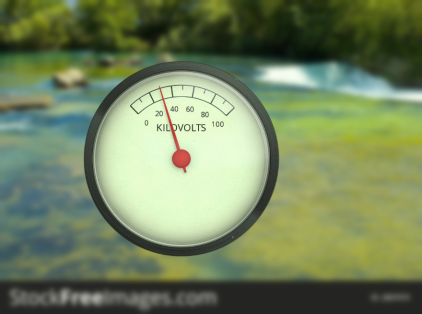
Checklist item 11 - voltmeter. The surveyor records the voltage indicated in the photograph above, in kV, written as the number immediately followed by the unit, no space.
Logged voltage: 30kV
